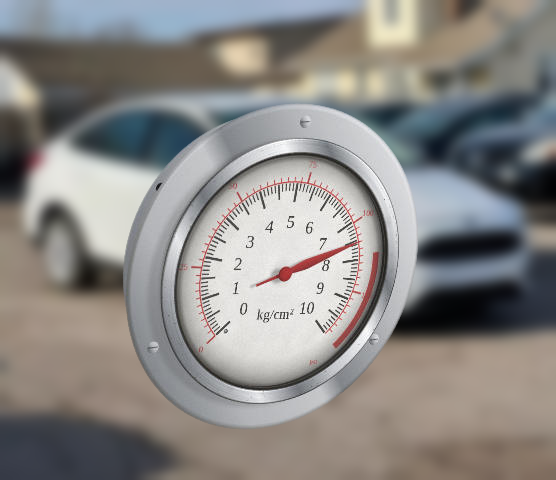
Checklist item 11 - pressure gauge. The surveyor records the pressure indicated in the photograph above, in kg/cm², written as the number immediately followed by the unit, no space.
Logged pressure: 7.5kg/cm²
